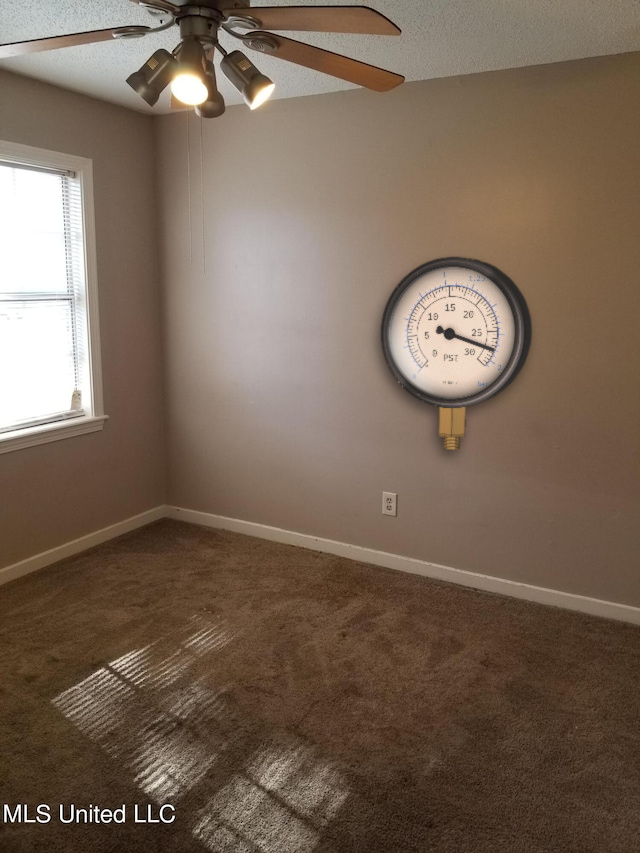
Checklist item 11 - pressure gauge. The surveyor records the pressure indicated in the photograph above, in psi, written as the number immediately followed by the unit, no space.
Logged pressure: 27.5psi
